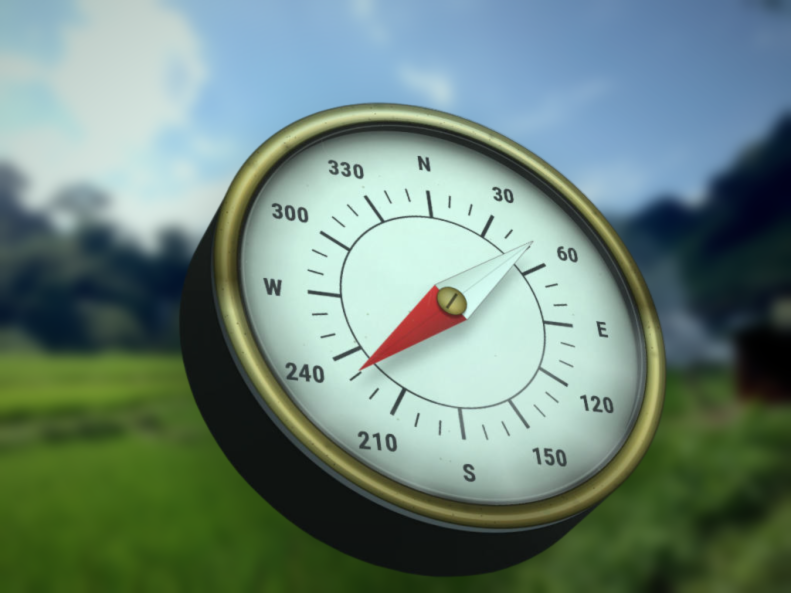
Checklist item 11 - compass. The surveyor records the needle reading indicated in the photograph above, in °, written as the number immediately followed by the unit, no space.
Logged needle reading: 230°
